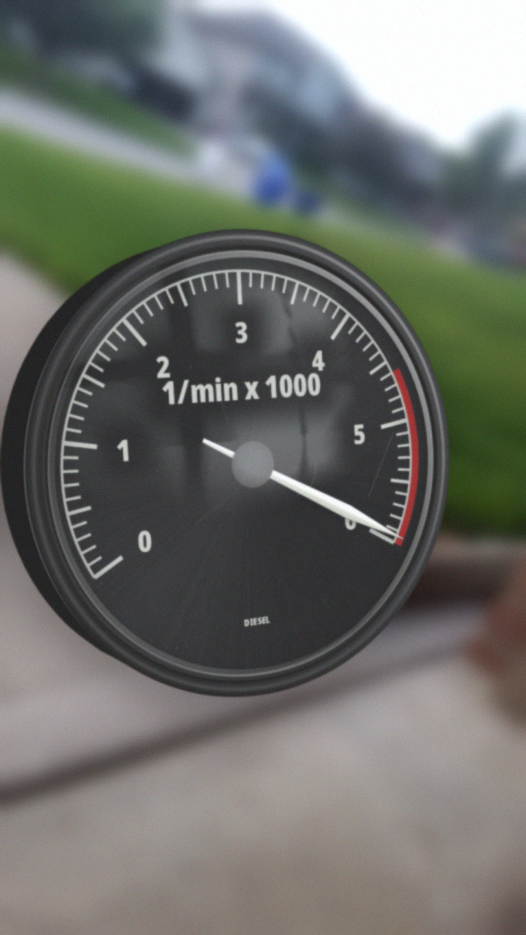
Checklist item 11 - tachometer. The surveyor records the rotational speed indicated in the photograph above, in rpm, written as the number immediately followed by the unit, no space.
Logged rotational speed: 5950rpm
